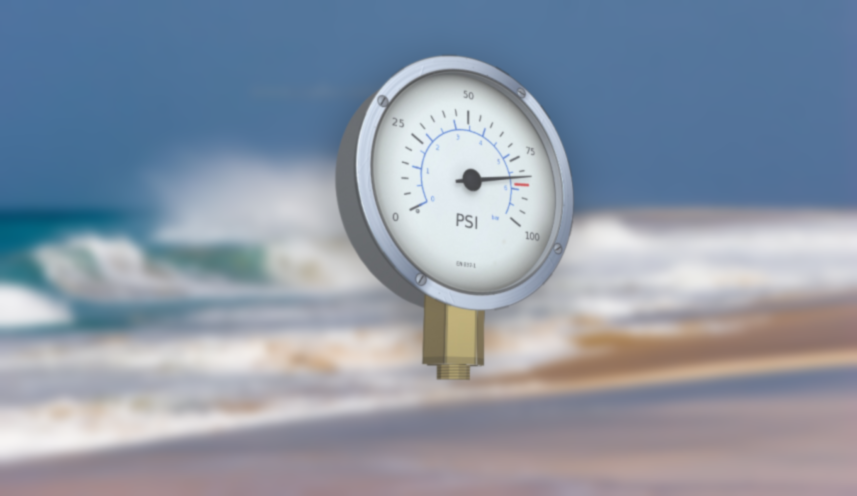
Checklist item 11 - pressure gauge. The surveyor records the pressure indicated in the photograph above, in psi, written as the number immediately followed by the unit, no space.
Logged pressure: 82.5psi
